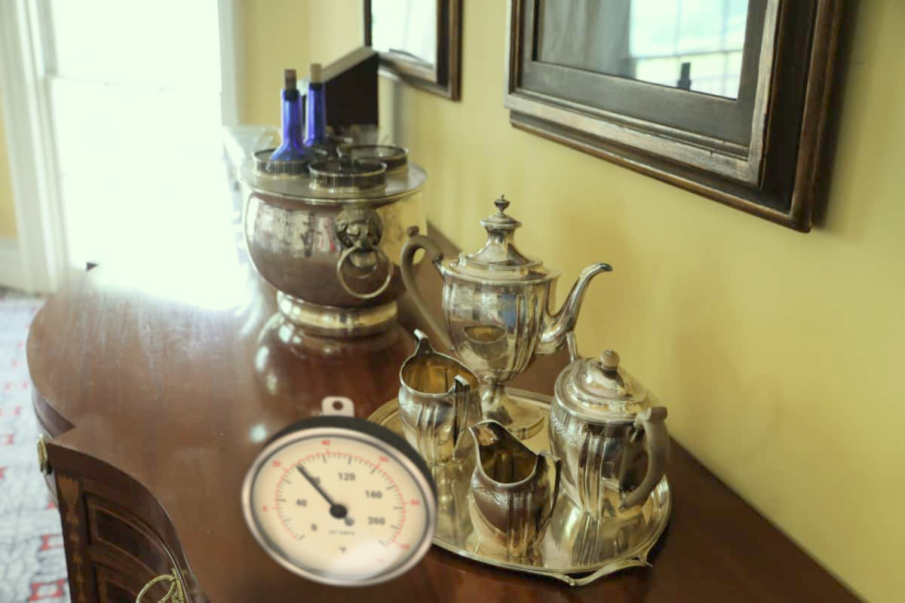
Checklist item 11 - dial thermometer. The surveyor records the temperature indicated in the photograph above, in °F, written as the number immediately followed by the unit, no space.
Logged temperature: 80°F
